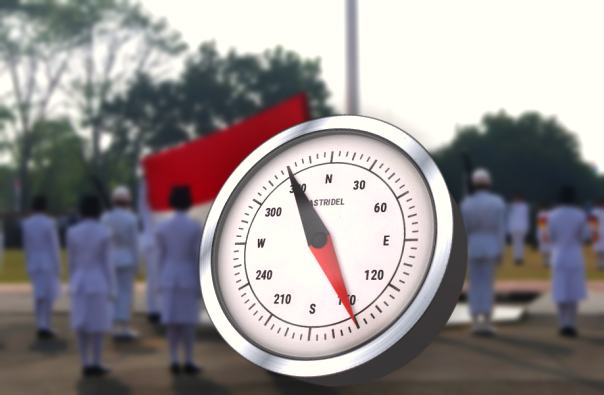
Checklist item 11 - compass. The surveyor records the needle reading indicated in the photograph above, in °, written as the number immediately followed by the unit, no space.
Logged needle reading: 150°
